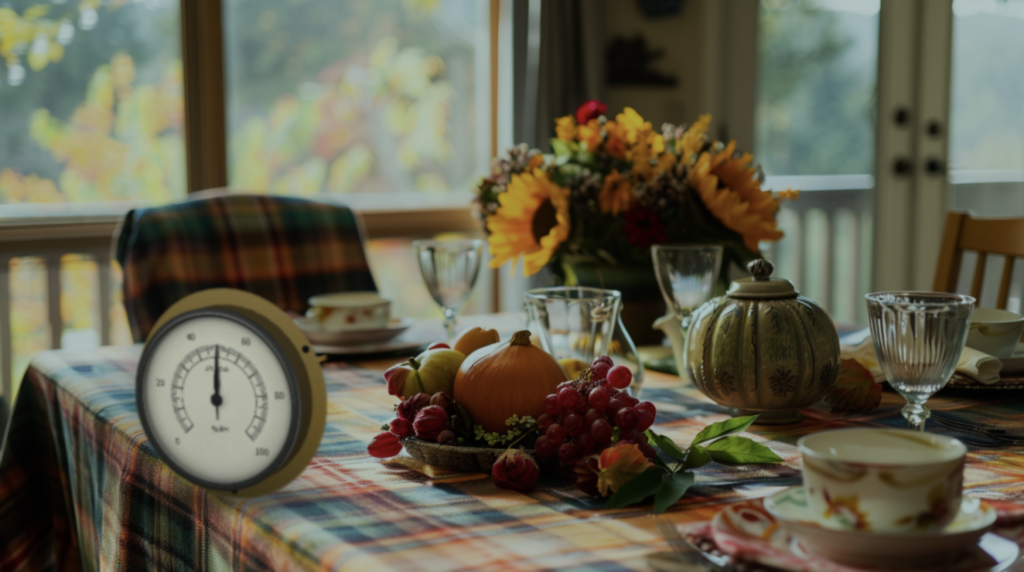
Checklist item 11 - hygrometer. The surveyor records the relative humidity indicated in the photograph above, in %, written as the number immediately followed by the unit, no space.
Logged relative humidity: 50%
